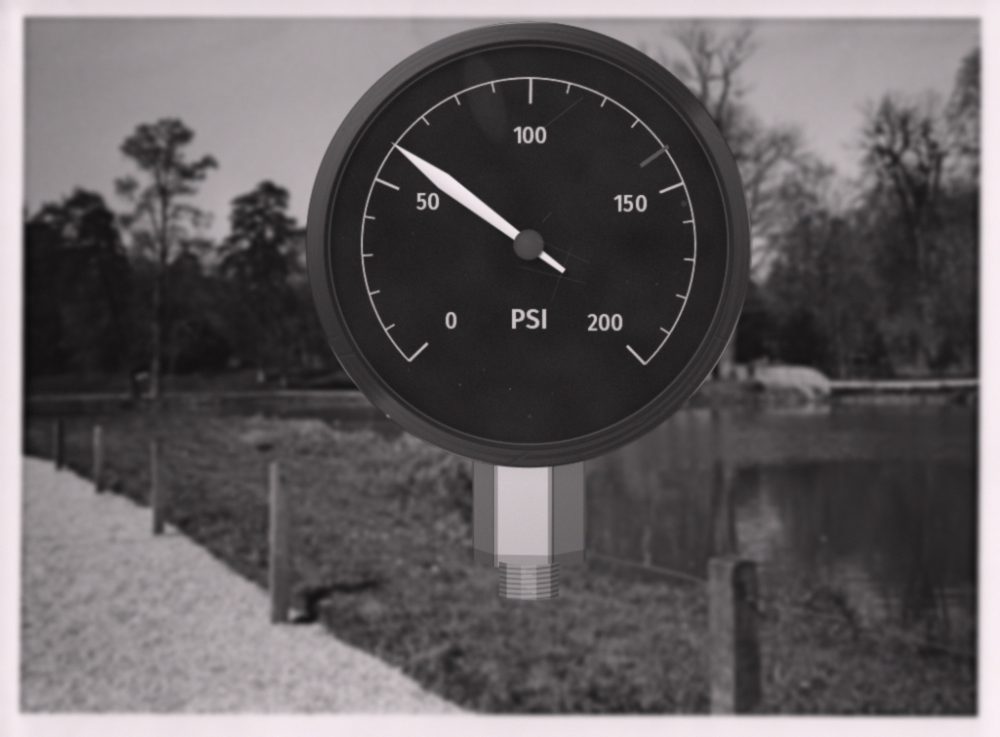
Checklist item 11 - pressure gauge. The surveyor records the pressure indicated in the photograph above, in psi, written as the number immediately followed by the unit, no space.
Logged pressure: 60psi
